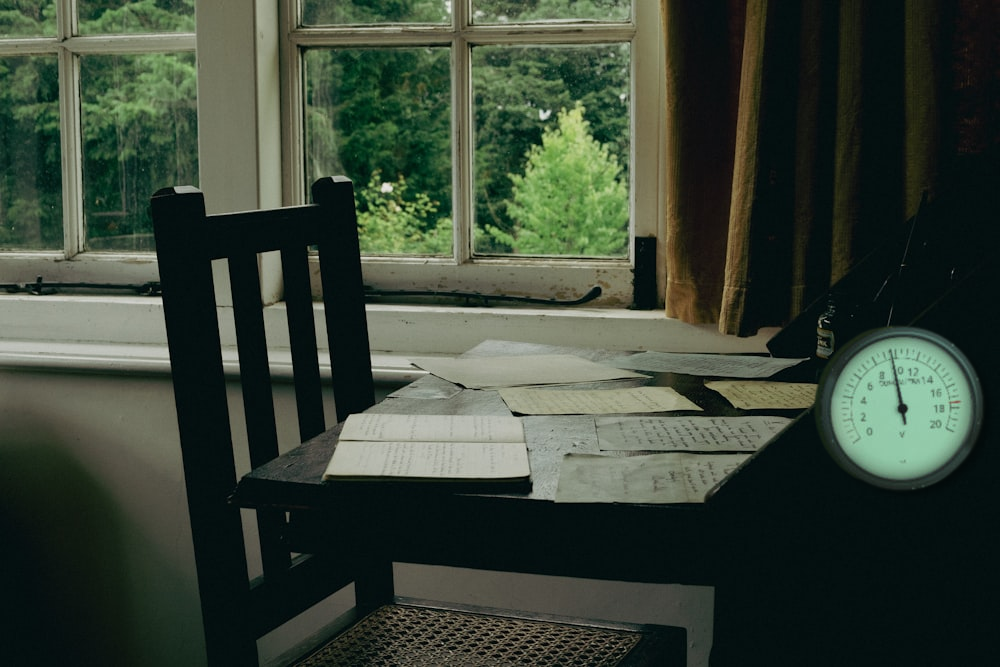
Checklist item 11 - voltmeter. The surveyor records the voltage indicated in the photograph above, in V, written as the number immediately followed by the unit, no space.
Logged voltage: 9.5V
